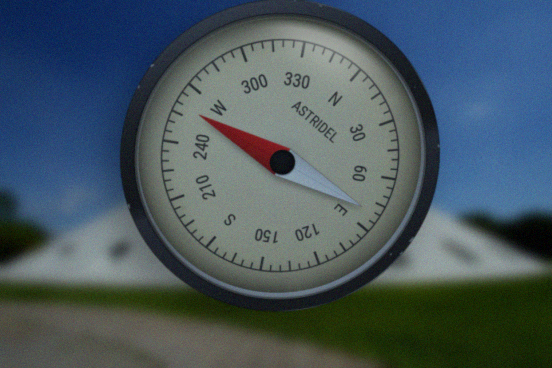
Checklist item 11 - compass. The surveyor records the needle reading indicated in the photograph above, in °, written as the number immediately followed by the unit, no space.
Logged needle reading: 260°
